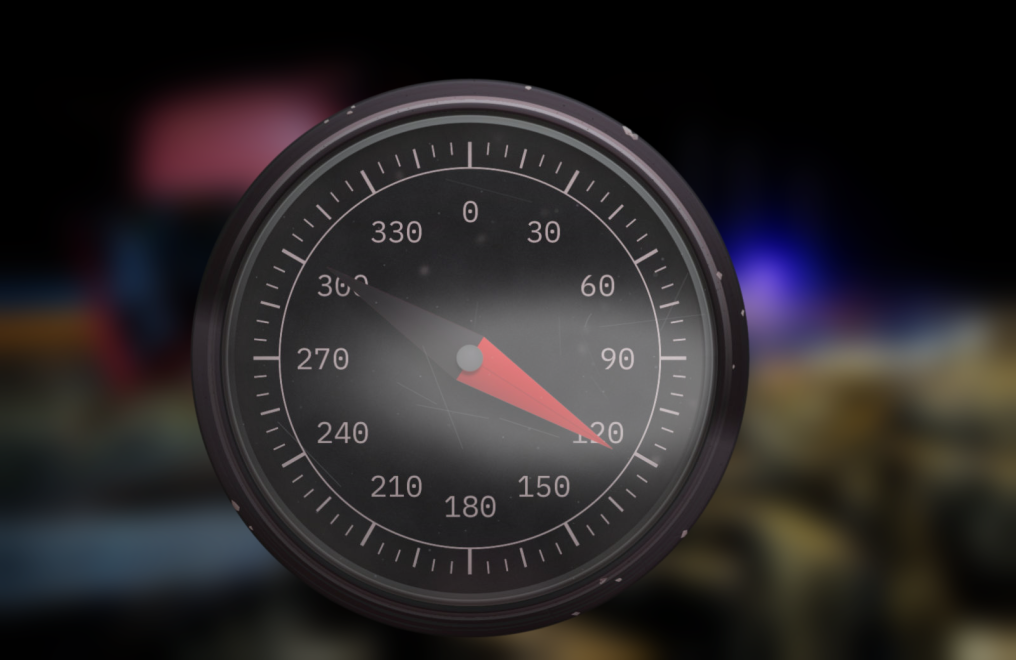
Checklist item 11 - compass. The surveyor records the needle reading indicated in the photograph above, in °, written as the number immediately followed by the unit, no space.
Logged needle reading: 122.5°
